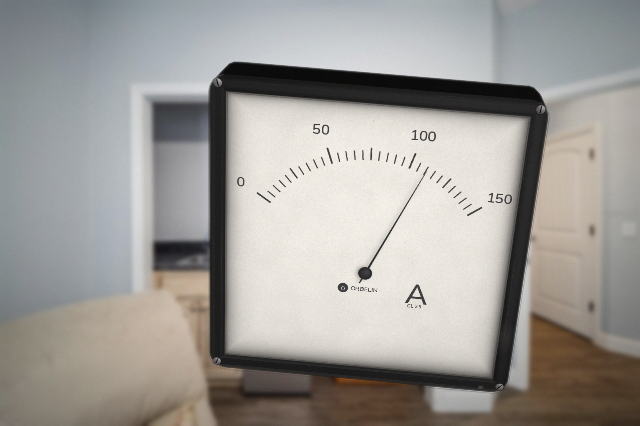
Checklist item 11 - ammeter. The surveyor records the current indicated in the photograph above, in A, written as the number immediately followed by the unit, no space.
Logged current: 110A
